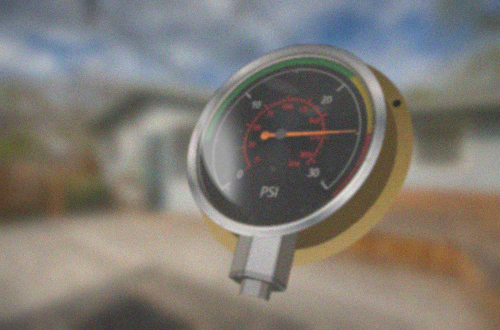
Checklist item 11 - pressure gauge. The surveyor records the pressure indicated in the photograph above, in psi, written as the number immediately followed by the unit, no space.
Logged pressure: 25psi
